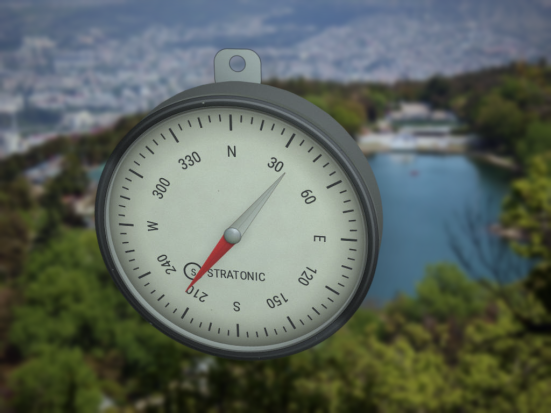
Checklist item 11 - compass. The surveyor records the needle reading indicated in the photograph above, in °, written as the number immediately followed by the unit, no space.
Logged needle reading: 217.5°
